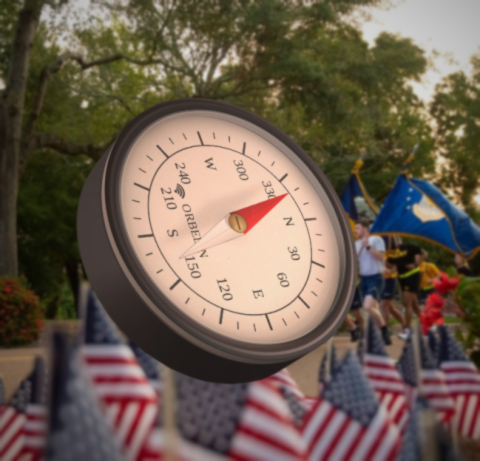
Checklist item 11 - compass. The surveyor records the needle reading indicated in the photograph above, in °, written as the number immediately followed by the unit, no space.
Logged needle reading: 340°
